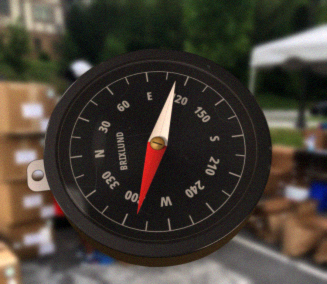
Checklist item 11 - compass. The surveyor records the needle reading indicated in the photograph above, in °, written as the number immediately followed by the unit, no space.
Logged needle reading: 292.5°
